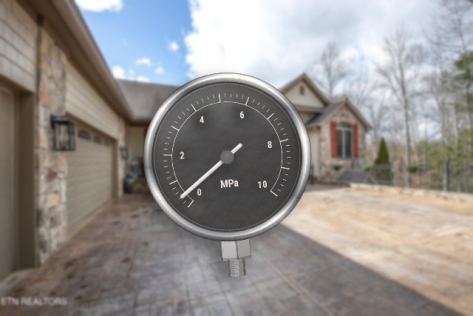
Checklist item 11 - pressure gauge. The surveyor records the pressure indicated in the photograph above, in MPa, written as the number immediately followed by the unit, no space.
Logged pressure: 0.4MPa
